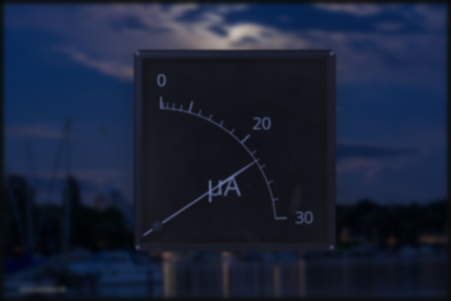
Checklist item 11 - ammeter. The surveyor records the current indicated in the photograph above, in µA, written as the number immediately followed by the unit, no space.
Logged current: 23µA
